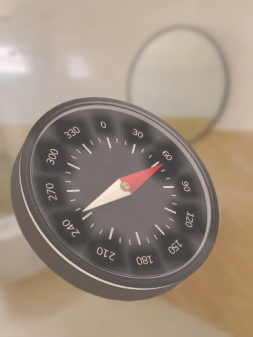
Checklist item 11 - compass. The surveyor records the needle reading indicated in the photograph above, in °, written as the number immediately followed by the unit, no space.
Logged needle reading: 65°
